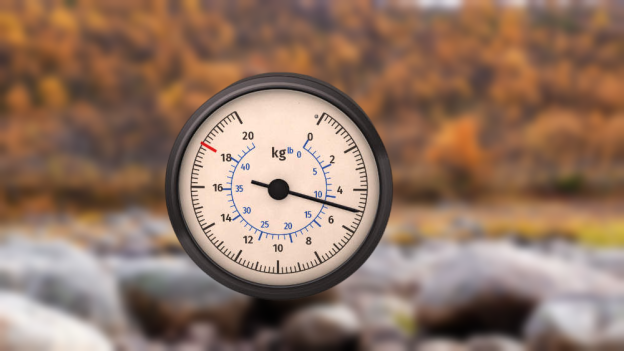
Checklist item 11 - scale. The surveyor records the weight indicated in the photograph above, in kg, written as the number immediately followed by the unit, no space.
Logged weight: 5kg
